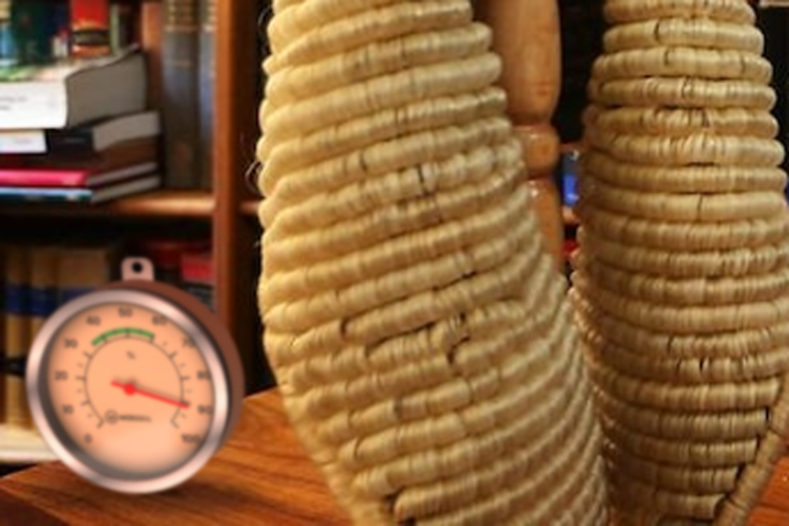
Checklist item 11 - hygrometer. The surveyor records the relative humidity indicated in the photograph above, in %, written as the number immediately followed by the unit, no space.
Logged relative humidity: 90%
